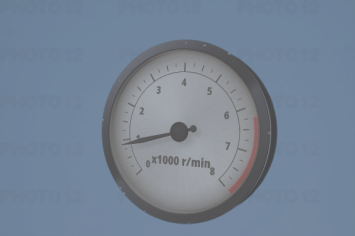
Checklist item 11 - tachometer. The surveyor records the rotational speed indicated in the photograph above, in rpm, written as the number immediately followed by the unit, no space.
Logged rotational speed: 875rpm
